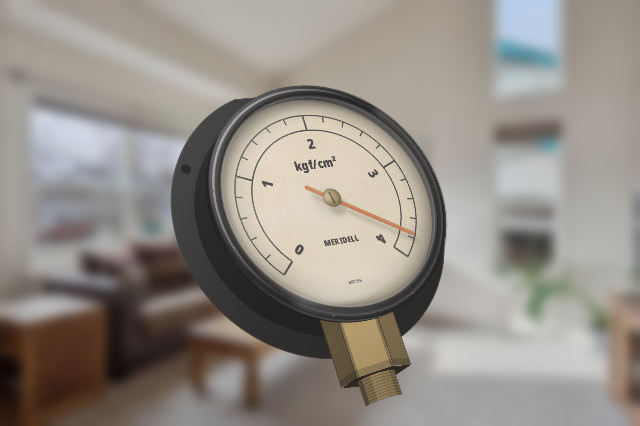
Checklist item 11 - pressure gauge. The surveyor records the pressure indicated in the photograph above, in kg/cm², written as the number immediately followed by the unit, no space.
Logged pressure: 3.8kg/cm²
